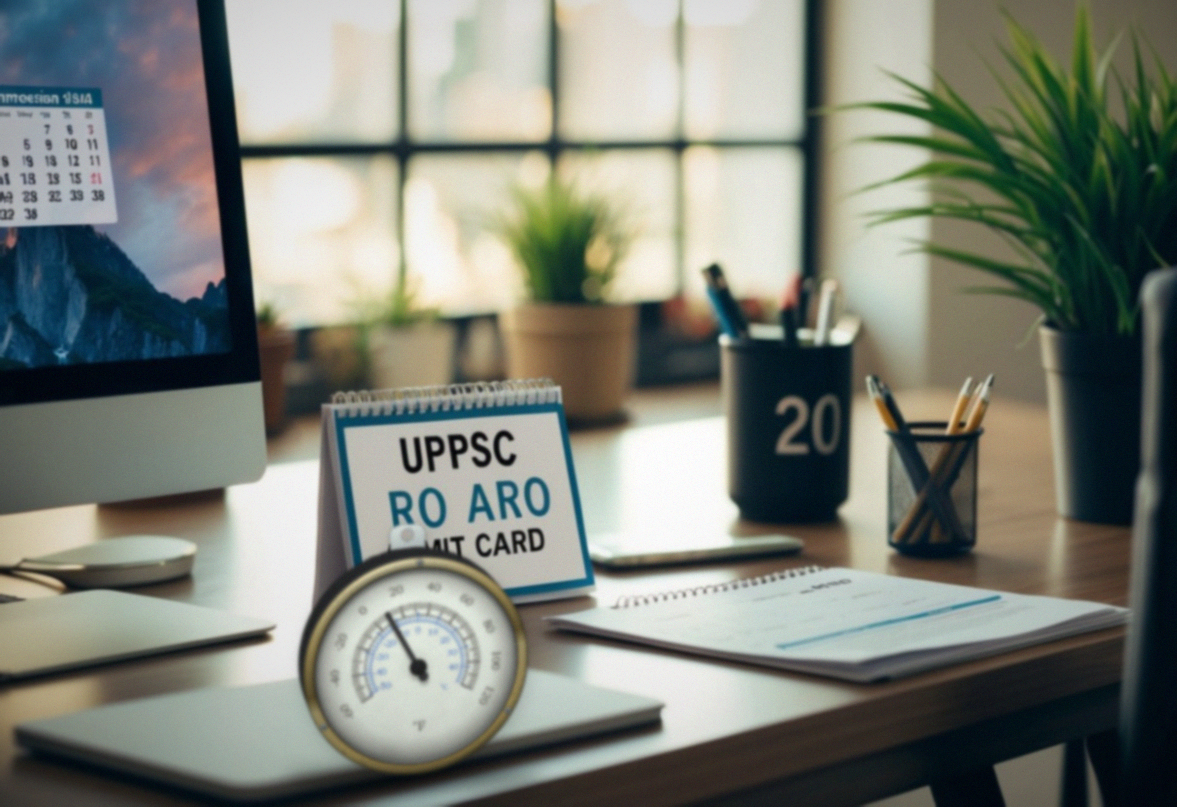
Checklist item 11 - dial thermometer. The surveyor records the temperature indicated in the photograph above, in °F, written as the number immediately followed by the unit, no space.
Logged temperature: 10°F
